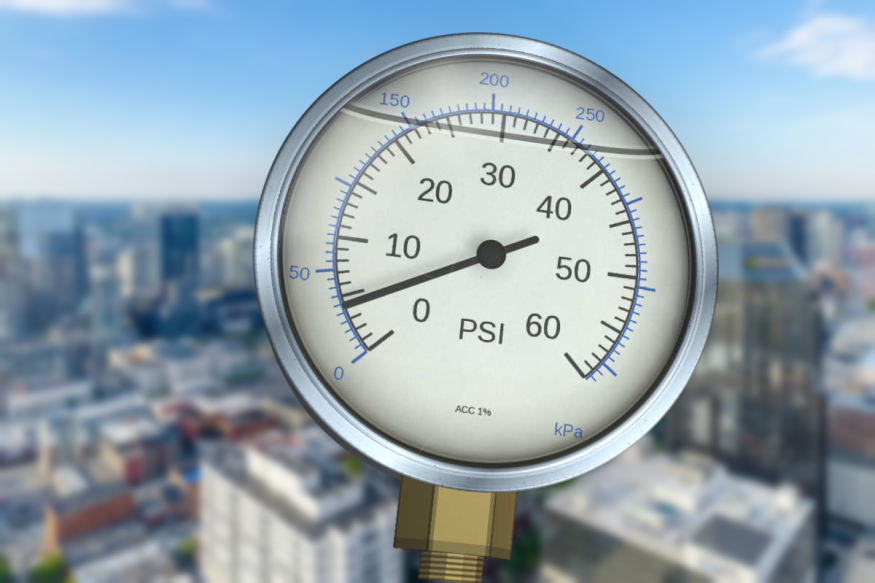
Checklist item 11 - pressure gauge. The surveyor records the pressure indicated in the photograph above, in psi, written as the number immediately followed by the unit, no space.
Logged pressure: 4psi
